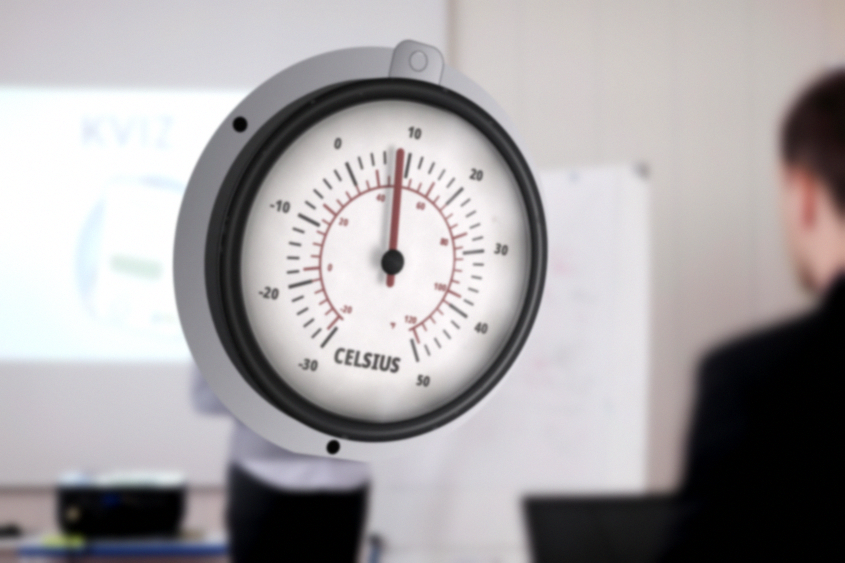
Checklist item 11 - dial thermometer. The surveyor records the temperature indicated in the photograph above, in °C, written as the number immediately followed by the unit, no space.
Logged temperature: 8°C
